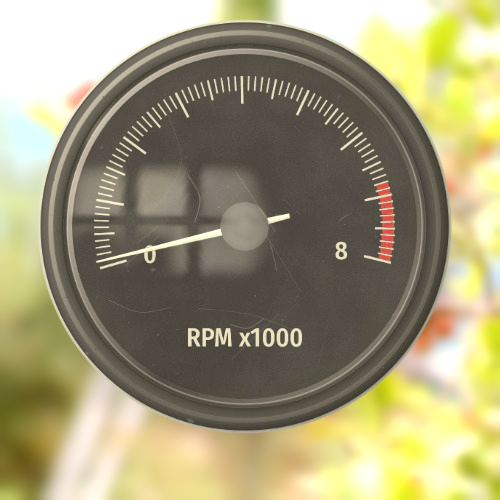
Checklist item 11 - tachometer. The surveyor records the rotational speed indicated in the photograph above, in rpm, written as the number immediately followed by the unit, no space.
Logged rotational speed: 100rpm
